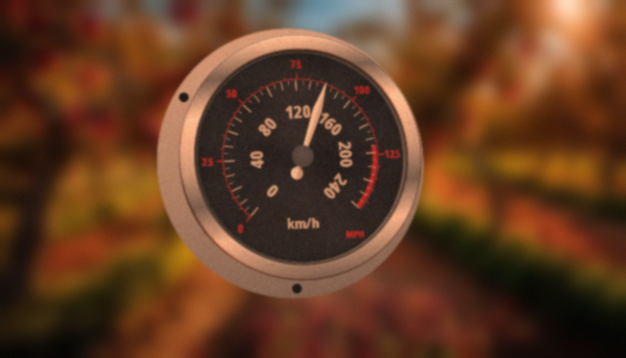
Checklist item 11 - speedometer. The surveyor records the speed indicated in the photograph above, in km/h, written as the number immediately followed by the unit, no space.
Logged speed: 140km/h
